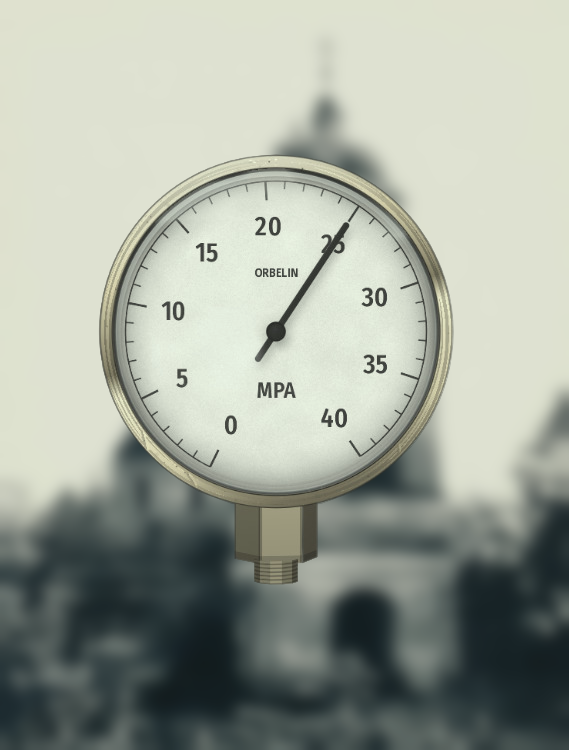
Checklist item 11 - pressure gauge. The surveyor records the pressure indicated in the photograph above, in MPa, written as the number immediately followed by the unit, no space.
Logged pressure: 25MPa
